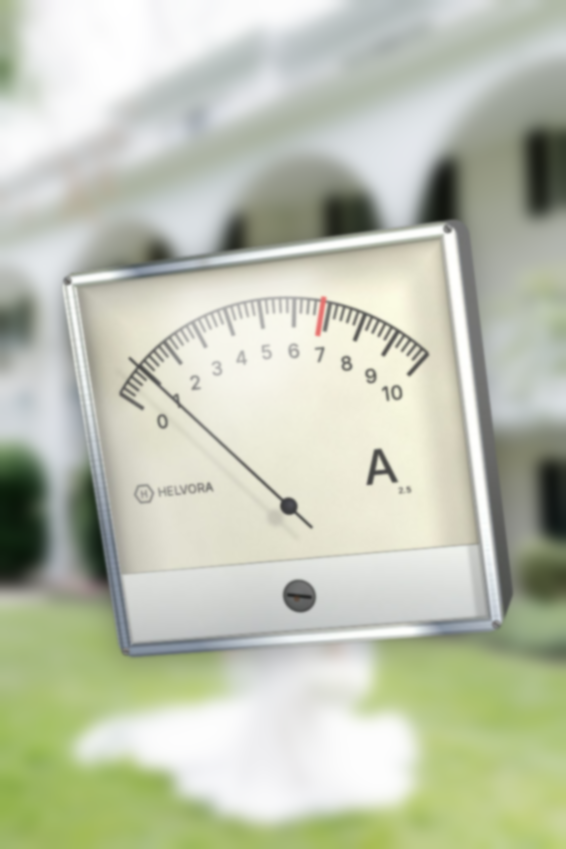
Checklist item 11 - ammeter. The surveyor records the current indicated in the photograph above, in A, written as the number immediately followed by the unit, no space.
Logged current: 1A
